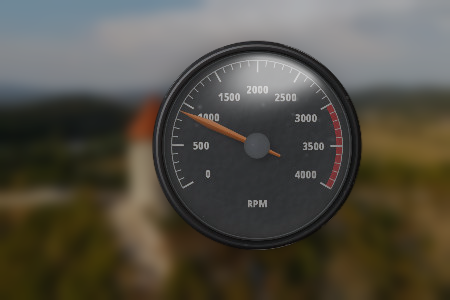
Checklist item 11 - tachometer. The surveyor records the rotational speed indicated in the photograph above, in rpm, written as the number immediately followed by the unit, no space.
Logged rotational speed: 900rpm
